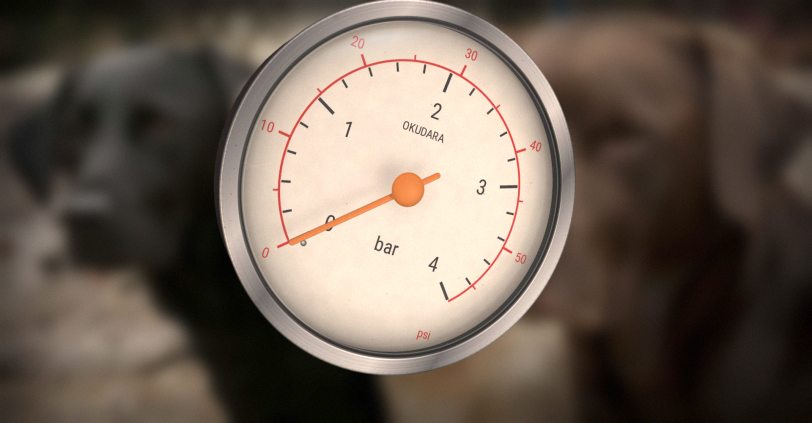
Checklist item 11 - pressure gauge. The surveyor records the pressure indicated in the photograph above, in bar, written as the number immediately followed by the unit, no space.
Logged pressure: 0bar
